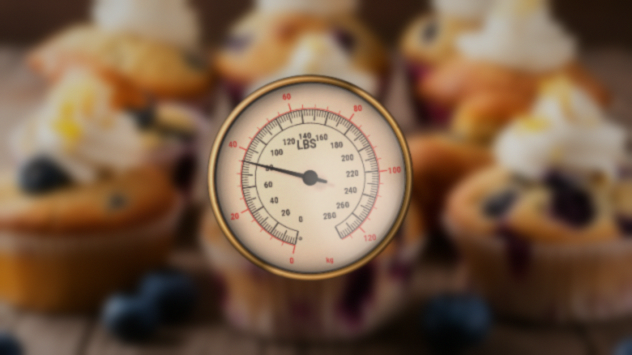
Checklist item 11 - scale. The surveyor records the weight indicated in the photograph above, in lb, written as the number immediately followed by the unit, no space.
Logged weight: 80lb
